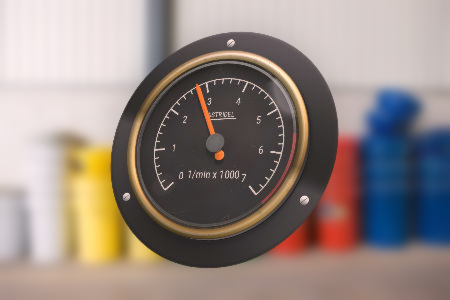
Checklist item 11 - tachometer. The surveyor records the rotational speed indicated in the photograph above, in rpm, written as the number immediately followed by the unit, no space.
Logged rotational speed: 2800rpm
